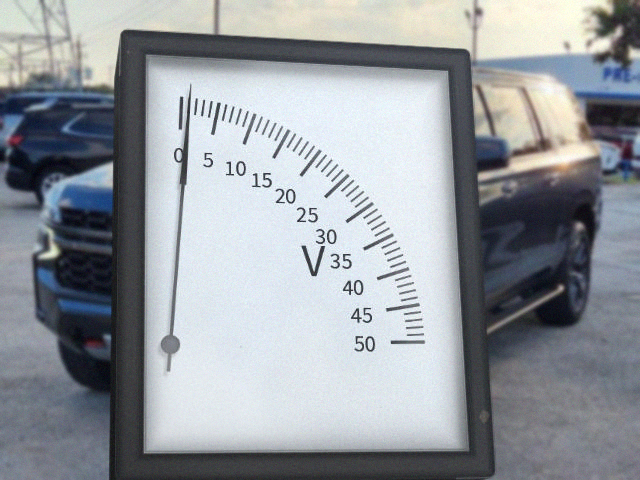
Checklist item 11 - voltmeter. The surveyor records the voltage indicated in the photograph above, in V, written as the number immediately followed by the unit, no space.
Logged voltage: 1V
